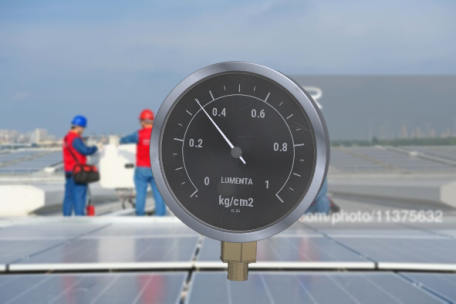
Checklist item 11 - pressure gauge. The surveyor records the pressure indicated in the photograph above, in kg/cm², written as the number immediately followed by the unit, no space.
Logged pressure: 0.35kg/cm²
